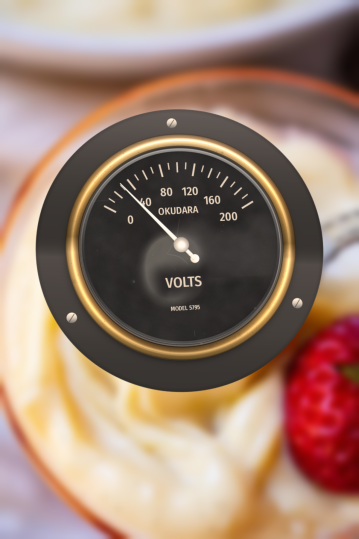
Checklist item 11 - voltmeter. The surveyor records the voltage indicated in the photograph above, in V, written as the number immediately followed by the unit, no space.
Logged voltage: 30V
